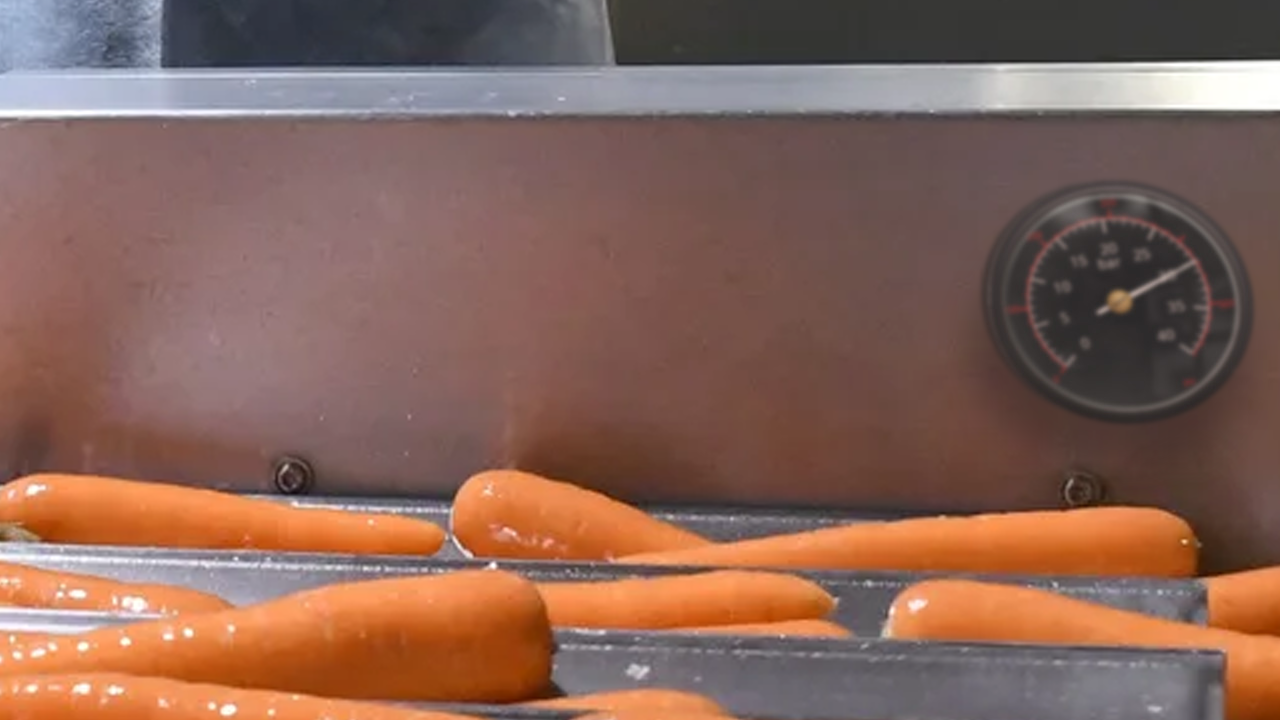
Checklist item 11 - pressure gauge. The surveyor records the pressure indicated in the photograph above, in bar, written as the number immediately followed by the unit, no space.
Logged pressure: 30bar
